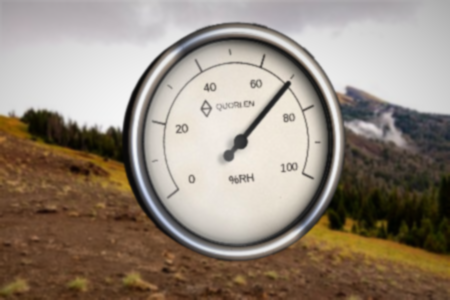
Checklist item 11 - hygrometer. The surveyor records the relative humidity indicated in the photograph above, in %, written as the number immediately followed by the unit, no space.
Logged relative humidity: 70%
